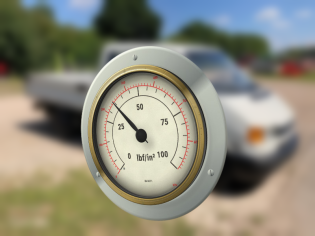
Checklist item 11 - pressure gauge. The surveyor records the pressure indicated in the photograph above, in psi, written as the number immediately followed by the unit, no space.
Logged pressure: 35psi
